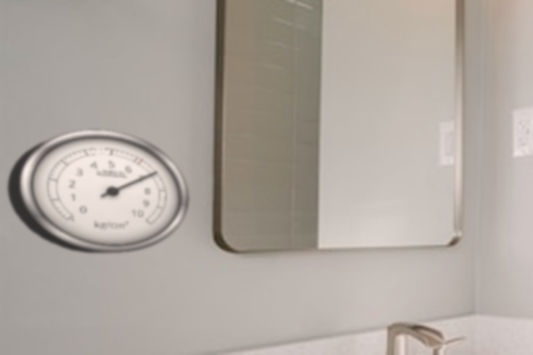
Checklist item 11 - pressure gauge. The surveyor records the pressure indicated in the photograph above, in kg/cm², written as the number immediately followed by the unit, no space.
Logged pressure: 7kg/cm²
